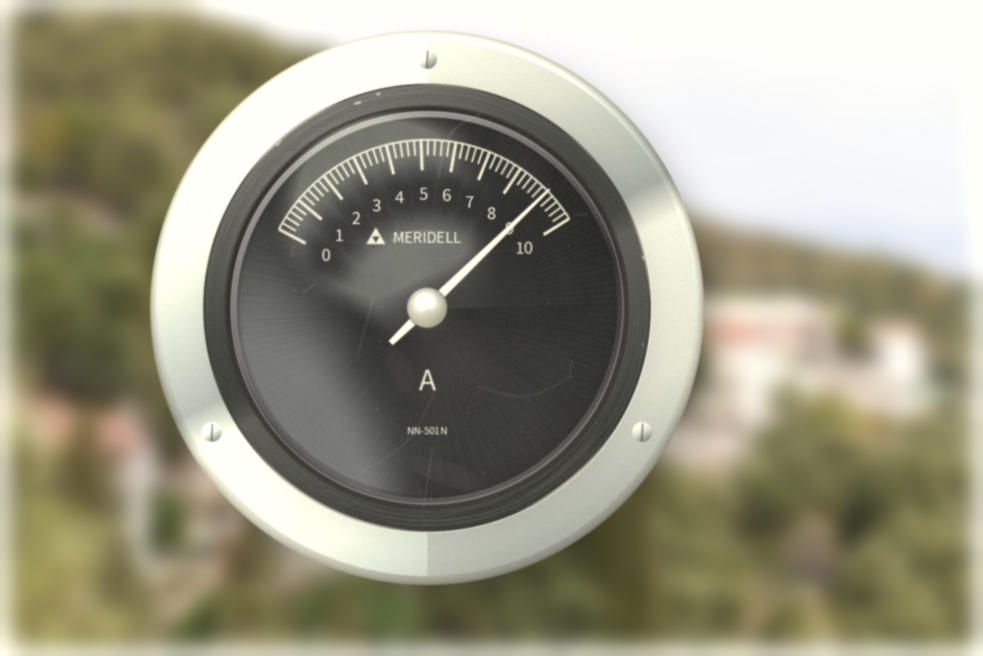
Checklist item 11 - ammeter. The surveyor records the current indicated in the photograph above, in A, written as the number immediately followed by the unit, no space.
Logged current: 9A
